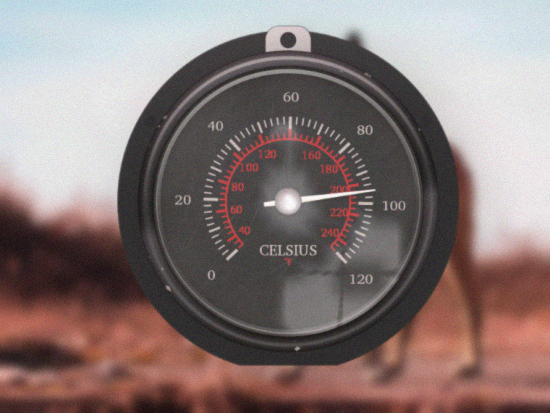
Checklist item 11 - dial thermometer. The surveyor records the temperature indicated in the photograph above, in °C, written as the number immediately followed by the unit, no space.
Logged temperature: 96°C
